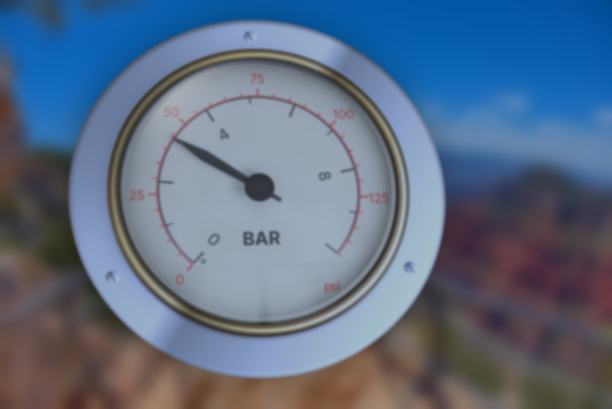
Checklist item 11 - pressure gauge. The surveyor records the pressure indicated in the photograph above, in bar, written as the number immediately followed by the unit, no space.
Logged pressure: 3bar
